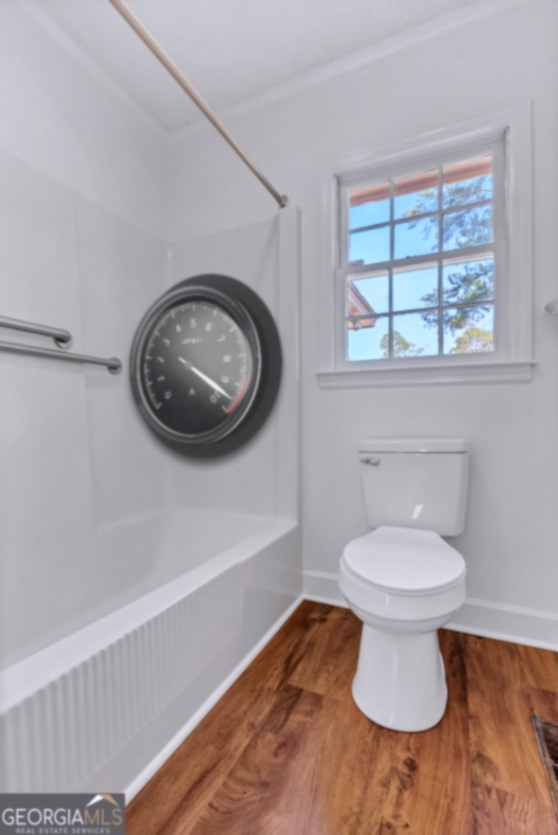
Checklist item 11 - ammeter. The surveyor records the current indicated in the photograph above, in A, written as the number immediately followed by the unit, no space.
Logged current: 9.5A
